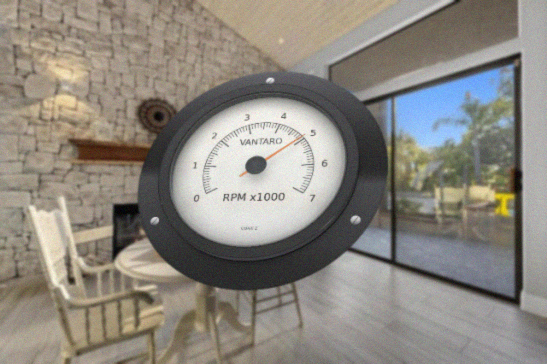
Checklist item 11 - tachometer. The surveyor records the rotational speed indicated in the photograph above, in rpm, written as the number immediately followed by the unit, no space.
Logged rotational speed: 5000rpm
